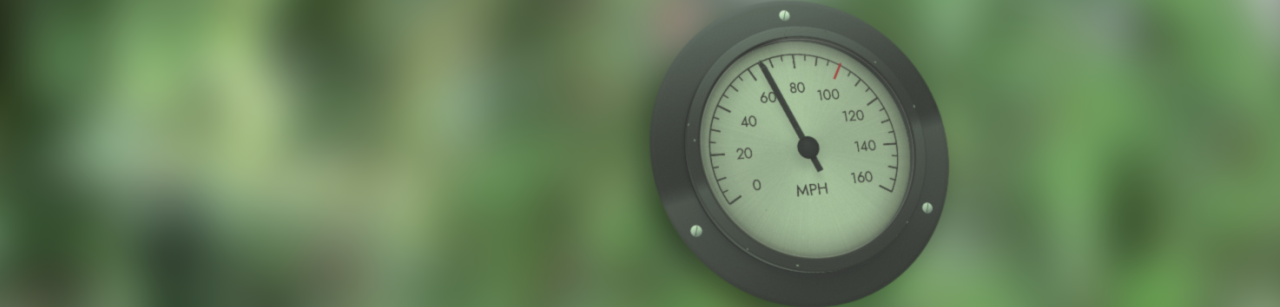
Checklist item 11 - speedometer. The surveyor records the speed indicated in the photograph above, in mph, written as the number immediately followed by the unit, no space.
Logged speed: 65mph
